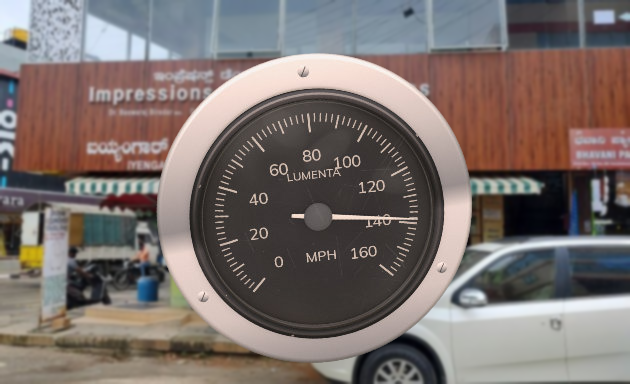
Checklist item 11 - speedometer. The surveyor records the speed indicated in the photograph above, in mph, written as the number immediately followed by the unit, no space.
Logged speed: 138mph
